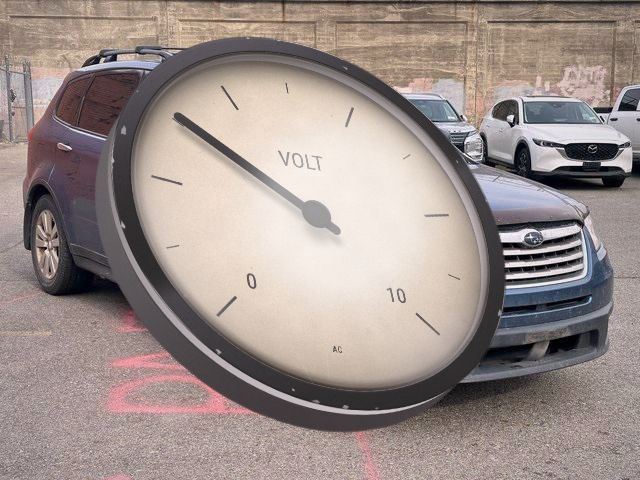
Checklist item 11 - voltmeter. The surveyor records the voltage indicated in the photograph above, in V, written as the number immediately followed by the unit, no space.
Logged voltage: 3V
